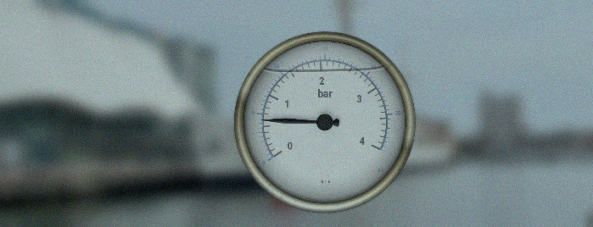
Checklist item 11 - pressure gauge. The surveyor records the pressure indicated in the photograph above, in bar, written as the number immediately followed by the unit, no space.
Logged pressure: 0.6bar
